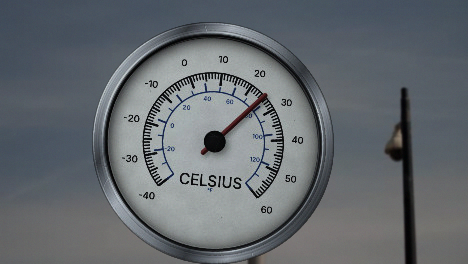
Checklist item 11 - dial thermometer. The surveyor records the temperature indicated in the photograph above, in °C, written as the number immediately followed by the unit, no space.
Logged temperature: 25°C
